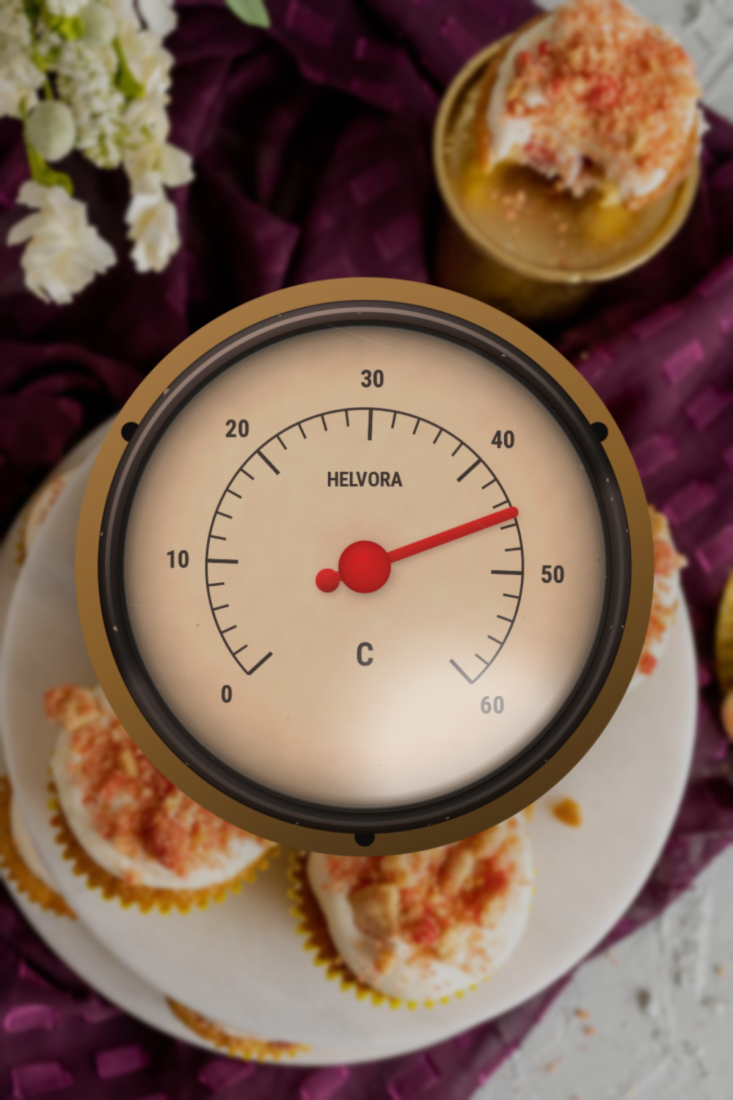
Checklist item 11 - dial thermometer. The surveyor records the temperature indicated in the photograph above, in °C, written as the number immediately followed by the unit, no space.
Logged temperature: 45°C
